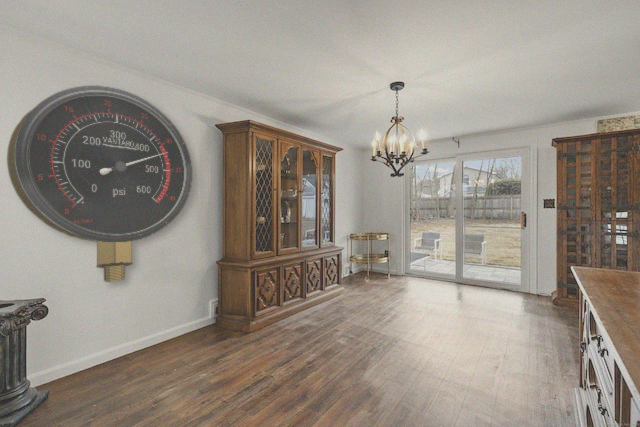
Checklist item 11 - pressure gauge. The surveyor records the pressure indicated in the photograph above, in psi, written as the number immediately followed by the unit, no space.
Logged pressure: 450psi
